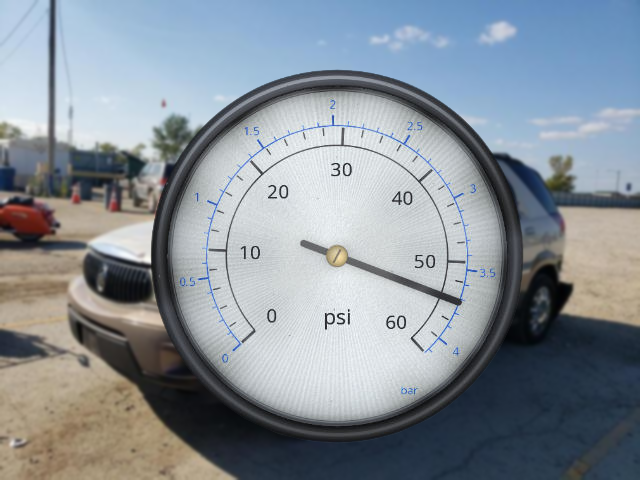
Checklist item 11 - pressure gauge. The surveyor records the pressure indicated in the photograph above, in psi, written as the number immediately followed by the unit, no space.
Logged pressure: 54psi
